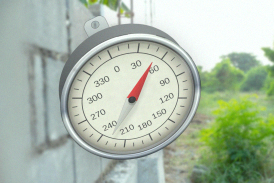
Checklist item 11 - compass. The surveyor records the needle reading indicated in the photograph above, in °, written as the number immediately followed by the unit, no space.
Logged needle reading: 50°
